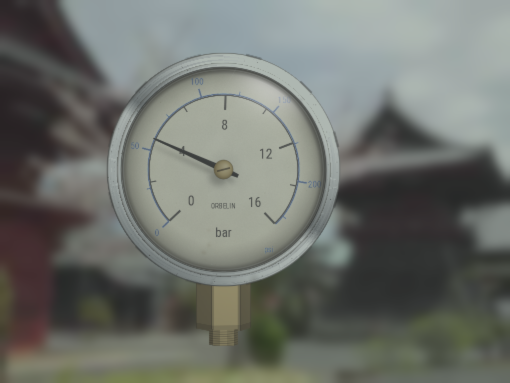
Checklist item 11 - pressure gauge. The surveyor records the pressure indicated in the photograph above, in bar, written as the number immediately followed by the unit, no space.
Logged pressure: 4bar
